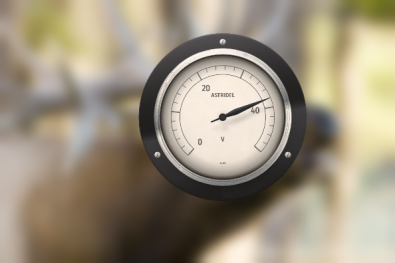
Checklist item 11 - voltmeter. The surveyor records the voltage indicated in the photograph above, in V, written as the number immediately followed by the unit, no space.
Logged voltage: 38V
